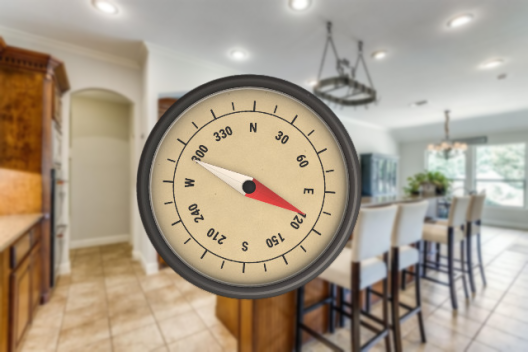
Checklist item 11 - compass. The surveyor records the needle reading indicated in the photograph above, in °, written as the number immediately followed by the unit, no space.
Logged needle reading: 112.5°
